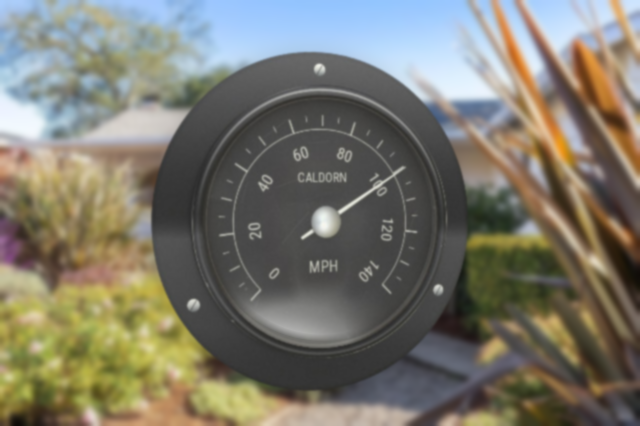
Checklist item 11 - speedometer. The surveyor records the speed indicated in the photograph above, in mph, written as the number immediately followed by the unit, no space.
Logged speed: 100mph
